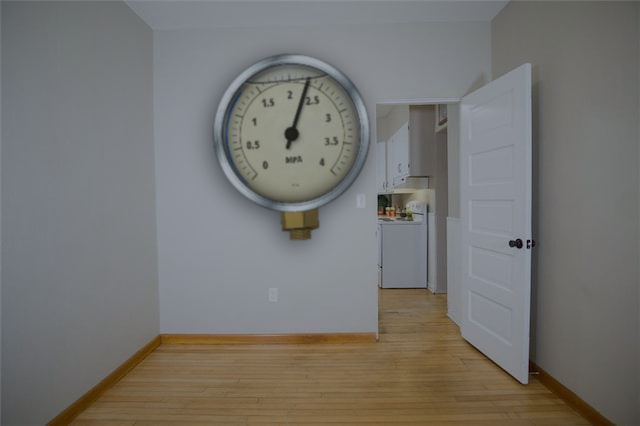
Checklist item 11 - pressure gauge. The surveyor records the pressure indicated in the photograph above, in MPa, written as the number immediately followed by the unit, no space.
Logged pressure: 2.3MPa
